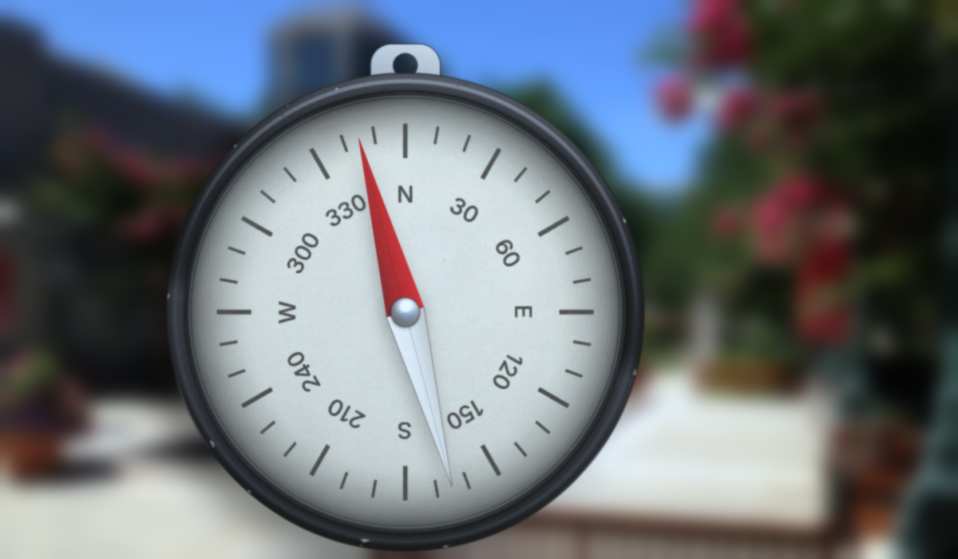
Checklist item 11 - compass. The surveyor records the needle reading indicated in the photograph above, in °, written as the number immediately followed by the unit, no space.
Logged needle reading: 345°
